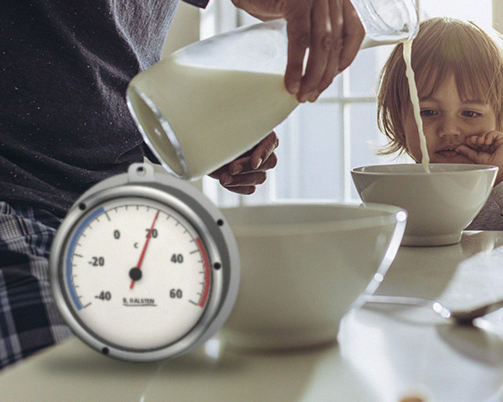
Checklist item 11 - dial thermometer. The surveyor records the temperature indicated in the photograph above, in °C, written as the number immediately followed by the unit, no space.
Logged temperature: 20°C
